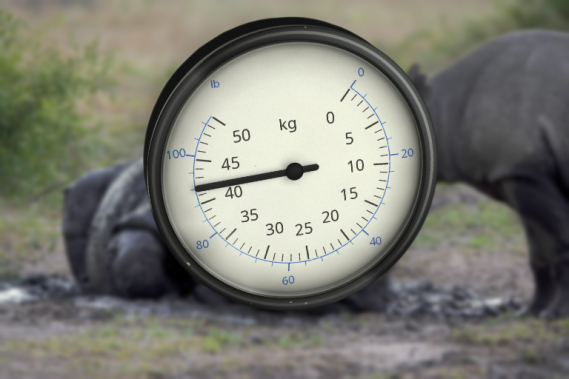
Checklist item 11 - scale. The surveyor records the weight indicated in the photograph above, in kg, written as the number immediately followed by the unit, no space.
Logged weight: 42kg
